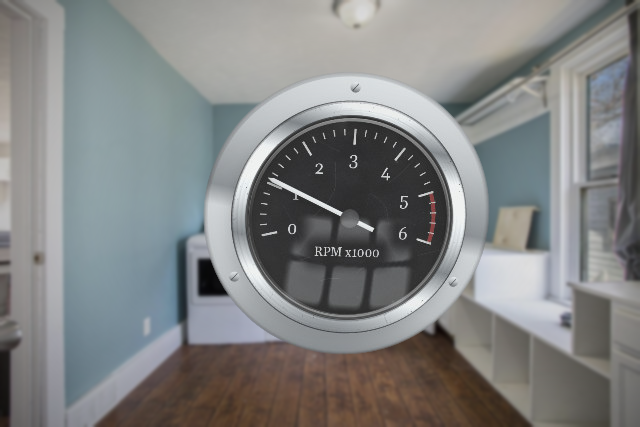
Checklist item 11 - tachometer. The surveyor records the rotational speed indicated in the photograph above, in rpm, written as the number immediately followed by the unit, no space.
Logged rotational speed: 1100rpm
